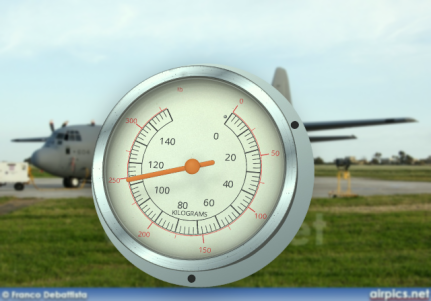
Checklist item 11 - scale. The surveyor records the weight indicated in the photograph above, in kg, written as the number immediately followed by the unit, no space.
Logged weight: 112kg
